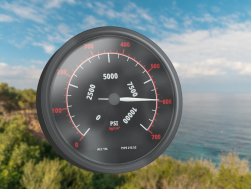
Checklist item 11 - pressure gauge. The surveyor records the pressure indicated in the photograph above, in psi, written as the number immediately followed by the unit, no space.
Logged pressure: 8500psi
